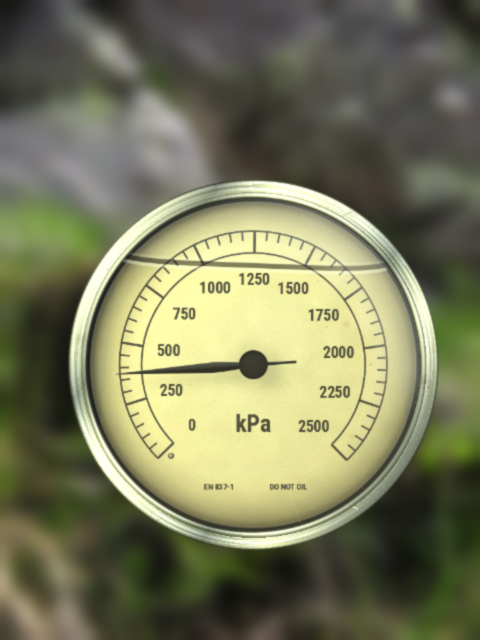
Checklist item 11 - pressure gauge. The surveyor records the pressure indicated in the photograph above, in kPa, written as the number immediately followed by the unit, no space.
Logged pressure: 375kPa
